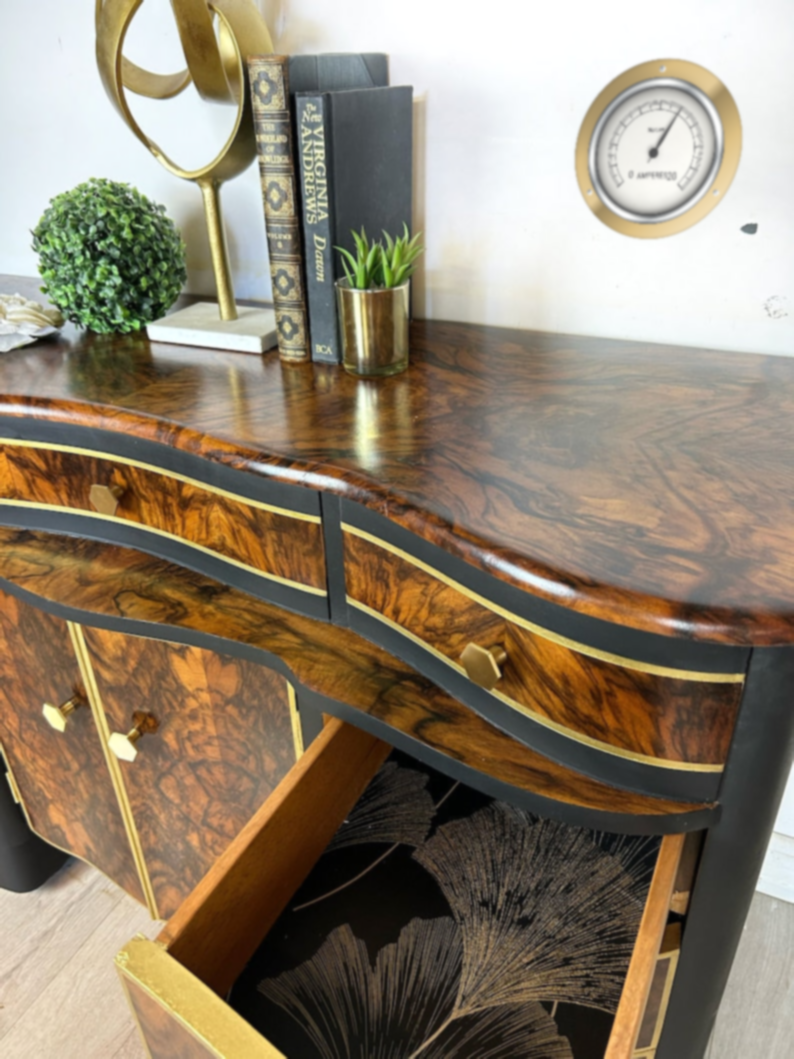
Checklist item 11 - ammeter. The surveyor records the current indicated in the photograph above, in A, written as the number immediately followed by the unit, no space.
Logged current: 12A
